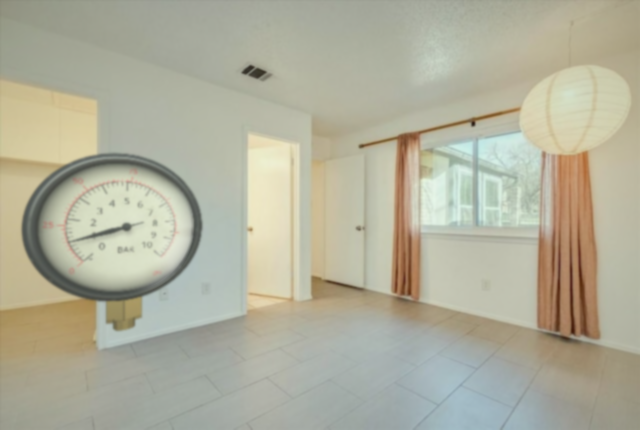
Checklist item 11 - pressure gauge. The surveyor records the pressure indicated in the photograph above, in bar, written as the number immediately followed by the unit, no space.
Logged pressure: 1bar
